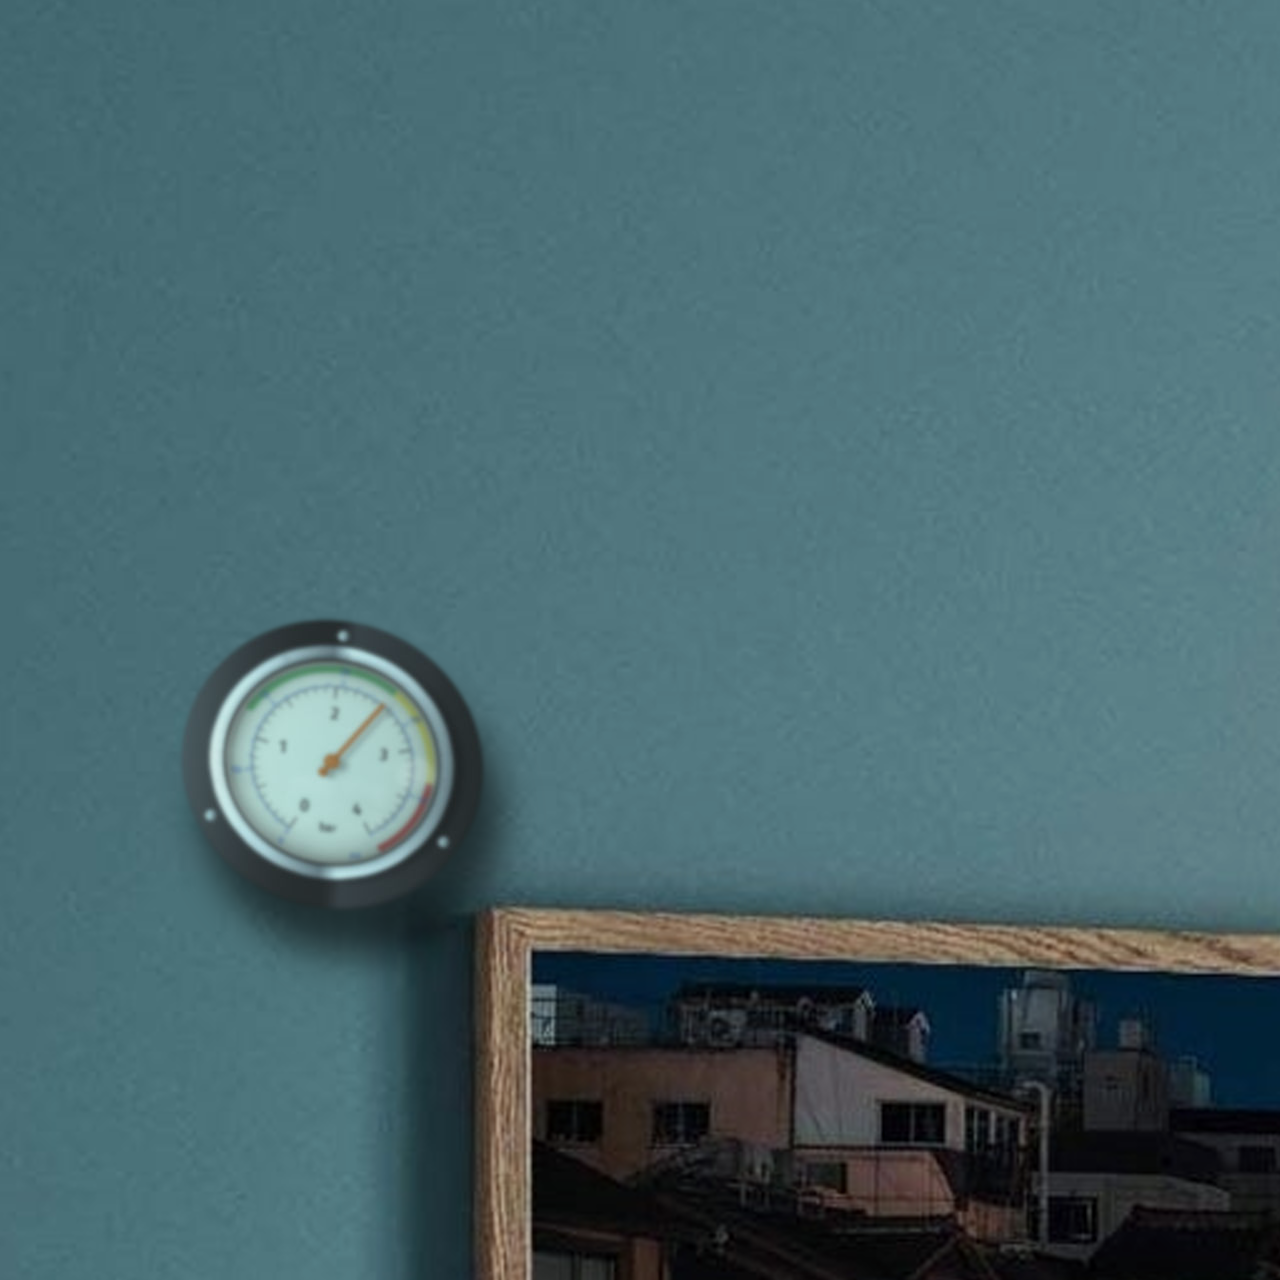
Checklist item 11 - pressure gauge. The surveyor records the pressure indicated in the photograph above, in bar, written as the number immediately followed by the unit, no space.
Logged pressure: 2.5bar
